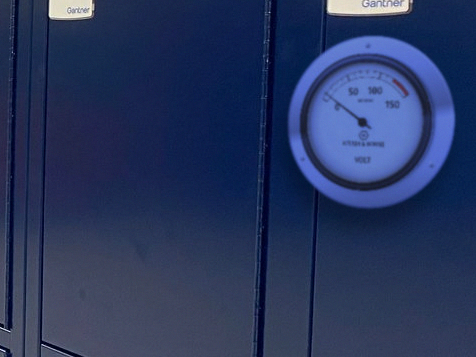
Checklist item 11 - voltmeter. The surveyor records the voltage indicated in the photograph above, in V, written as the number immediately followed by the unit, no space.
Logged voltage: 10V
